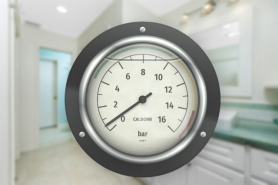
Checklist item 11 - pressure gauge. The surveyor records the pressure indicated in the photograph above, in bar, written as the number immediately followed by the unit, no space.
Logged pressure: 0.5bar
